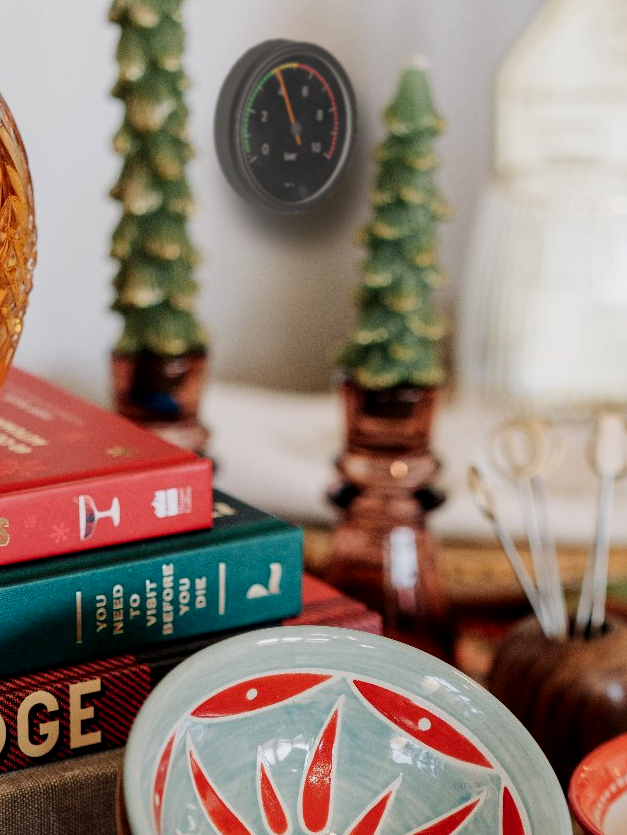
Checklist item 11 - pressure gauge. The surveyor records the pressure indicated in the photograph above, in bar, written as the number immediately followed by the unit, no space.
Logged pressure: 4bar
